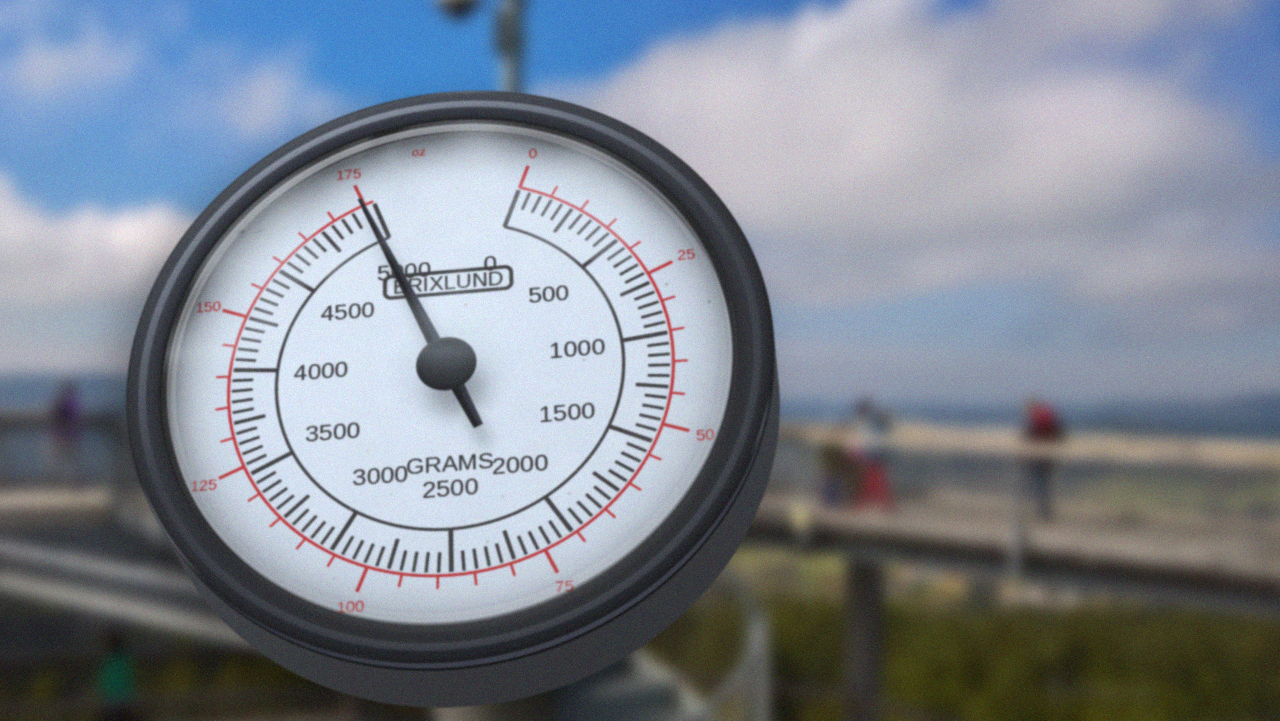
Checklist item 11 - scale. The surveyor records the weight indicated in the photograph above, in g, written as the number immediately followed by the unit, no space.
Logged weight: 4950g
